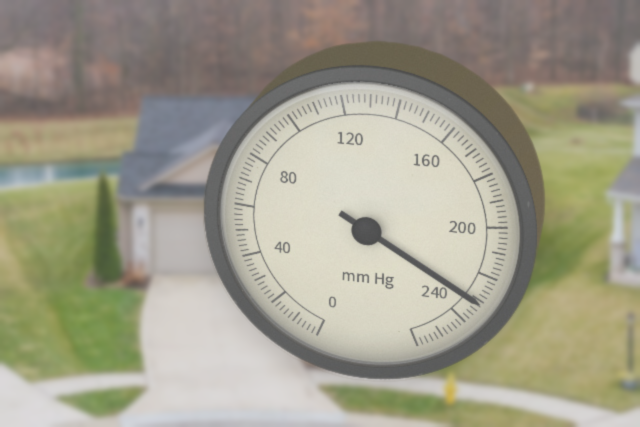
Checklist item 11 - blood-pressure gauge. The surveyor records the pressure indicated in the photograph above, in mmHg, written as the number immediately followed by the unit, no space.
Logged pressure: 230mmHg
